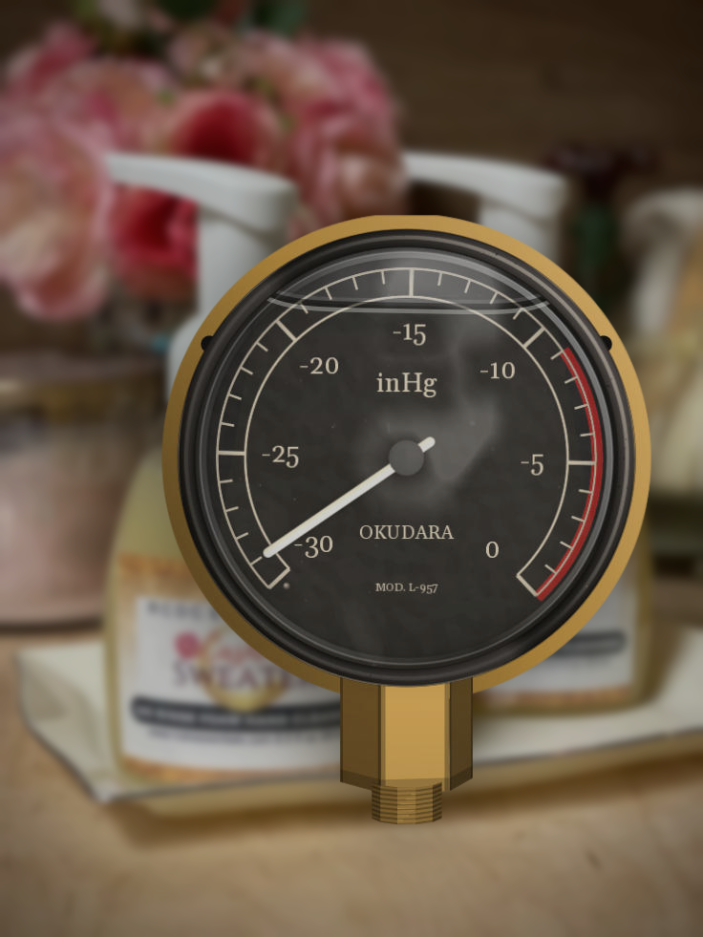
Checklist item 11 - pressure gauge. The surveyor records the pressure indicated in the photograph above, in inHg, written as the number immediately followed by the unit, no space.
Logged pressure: -29inHg
